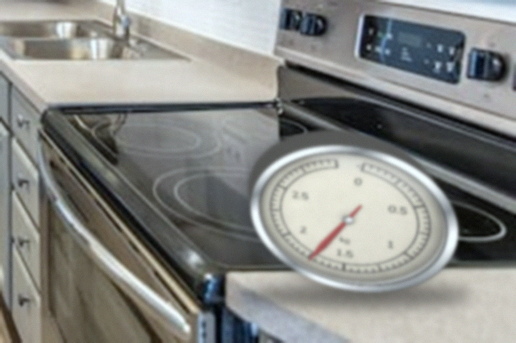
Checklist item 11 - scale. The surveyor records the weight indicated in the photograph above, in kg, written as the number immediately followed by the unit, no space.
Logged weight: 1.75kg
